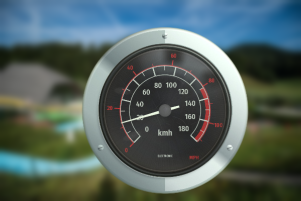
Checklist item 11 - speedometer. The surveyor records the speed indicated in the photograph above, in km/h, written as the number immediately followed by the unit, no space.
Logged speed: 20km/h
